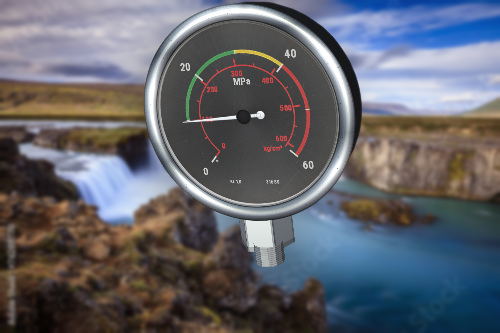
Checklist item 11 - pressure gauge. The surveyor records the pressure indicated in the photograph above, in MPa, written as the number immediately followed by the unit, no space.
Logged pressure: 10MPa
